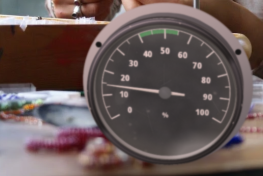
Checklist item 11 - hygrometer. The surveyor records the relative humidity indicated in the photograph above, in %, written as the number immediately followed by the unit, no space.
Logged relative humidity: 15%
